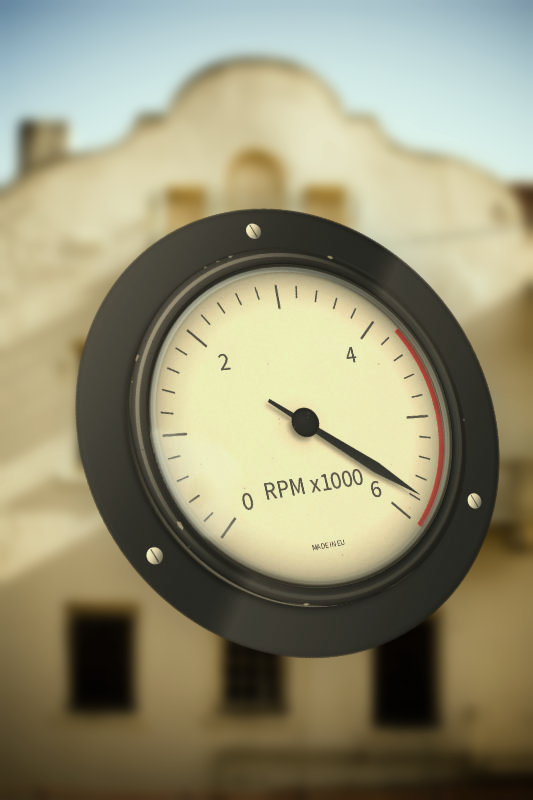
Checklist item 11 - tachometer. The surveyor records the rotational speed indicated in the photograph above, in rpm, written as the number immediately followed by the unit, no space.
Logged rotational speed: 5800rpm
